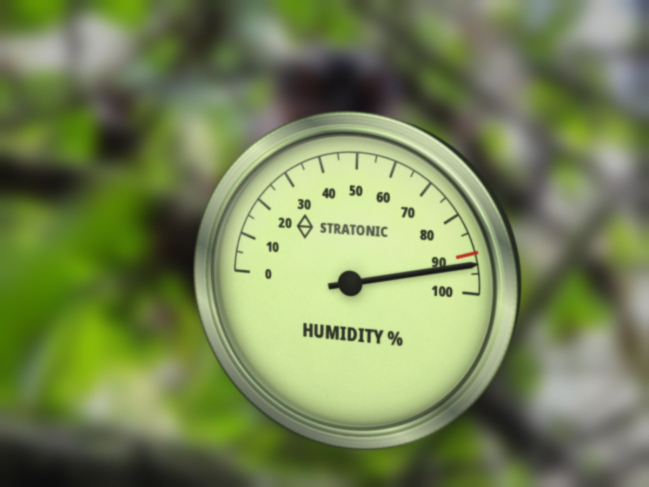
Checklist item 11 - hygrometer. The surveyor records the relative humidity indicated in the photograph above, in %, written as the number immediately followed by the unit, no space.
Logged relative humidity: 92.5%
